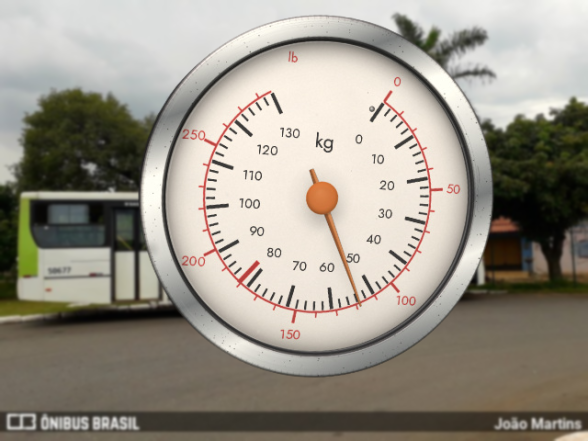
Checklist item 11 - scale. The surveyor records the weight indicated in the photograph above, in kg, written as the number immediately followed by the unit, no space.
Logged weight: 54kg
